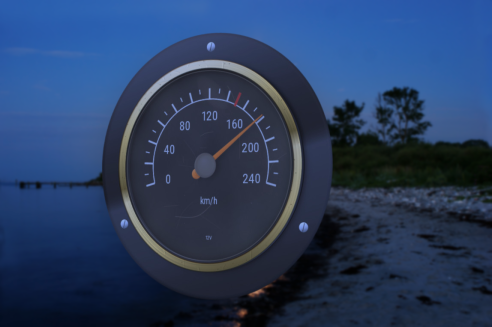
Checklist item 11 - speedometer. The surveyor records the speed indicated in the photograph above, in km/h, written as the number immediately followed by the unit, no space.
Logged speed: 180km/h
